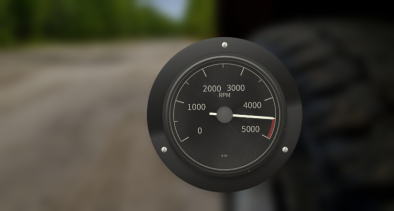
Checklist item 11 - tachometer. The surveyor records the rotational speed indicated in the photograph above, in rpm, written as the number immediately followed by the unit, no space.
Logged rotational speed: 4500rpm
